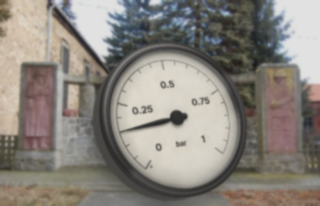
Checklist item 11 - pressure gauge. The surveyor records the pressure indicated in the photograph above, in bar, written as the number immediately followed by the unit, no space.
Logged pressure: 0.15bar
